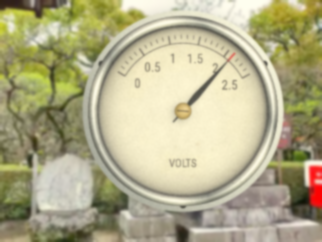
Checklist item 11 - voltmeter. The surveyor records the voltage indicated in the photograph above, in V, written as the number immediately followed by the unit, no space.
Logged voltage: 2.1V
